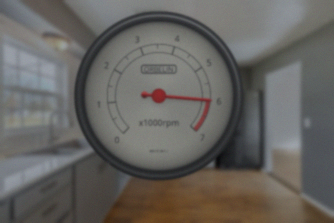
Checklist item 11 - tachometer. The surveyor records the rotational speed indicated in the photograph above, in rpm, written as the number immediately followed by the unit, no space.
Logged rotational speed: 6000rpm
